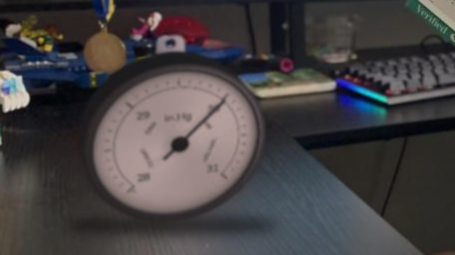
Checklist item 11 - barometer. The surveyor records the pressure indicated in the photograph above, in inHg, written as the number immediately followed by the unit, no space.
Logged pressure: 30inHg
